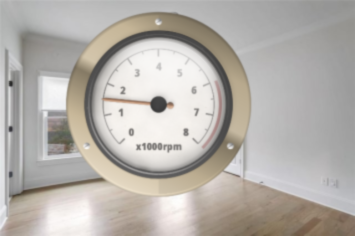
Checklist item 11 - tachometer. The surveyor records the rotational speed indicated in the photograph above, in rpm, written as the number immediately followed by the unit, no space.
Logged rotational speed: 1500rpm
